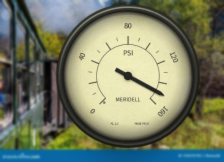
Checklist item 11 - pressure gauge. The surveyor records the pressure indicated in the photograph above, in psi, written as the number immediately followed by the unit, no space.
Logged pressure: 150psi
